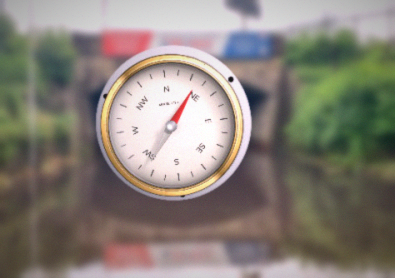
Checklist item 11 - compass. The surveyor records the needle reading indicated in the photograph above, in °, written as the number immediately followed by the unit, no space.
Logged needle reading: 37.5°
